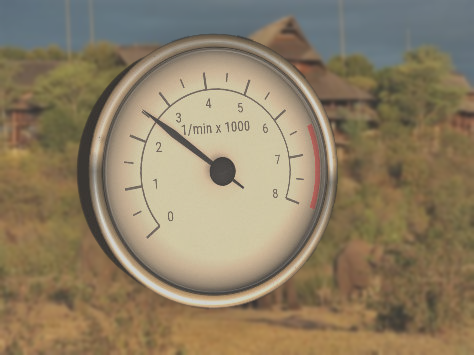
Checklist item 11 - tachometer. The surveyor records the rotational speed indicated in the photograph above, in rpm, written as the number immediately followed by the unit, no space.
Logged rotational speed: 2500rpm
